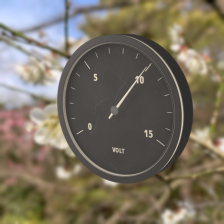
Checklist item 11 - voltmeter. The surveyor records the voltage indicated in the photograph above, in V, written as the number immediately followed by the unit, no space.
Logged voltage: 10V
